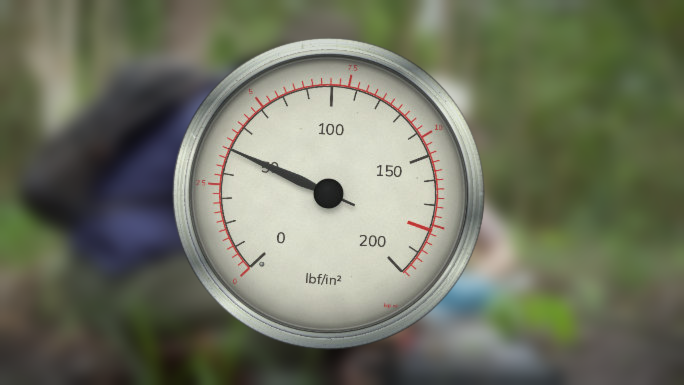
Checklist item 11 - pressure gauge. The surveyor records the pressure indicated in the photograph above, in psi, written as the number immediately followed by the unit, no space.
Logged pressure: 50psi
